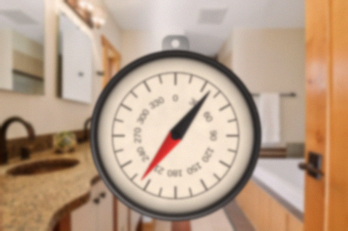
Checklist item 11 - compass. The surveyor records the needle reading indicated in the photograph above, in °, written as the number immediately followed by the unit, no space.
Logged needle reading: 217.5°
